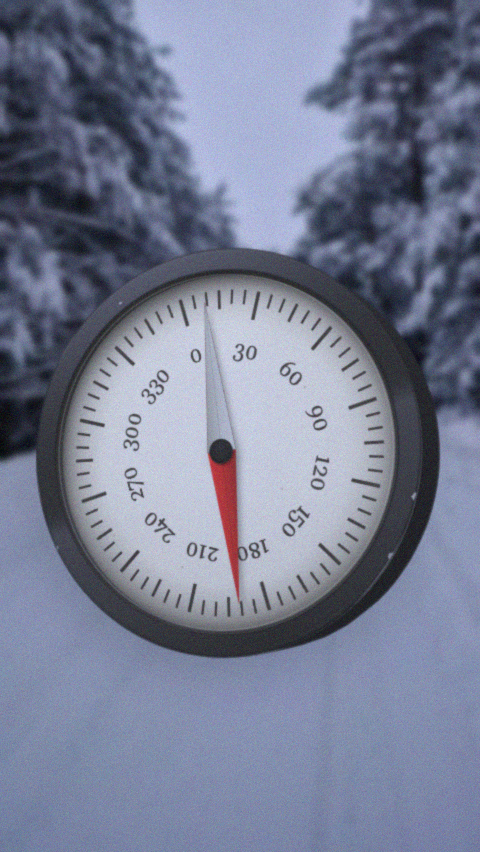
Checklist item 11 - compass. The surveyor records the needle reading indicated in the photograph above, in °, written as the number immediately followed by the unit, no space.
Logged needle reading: 190°
